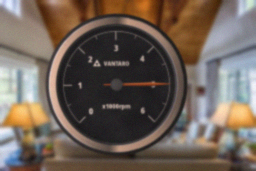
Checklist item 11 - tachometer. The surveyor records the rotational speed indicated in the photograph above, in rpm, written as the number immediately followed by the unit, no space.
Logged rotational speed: 5000rpm
